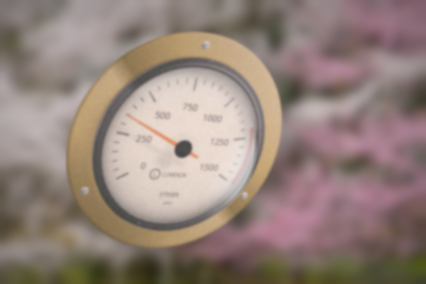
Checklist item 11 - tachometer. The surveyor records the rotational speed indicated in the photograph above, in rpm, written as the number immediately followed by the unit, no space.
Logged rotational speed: 350rpm
